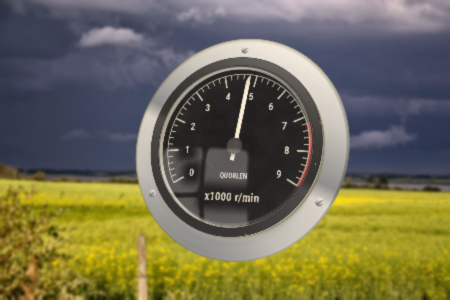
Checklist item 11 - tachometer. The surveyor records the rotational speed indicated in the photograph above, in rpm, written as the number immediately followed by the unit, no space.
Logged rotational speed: 4800rpm
